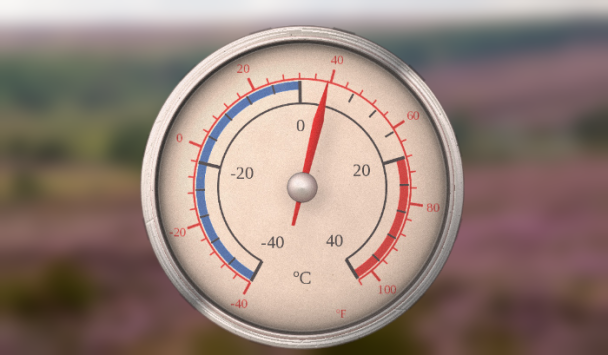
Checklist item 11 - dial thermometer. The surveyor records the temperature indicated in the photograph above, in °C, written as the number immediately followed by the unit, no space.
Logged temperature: 4°C
